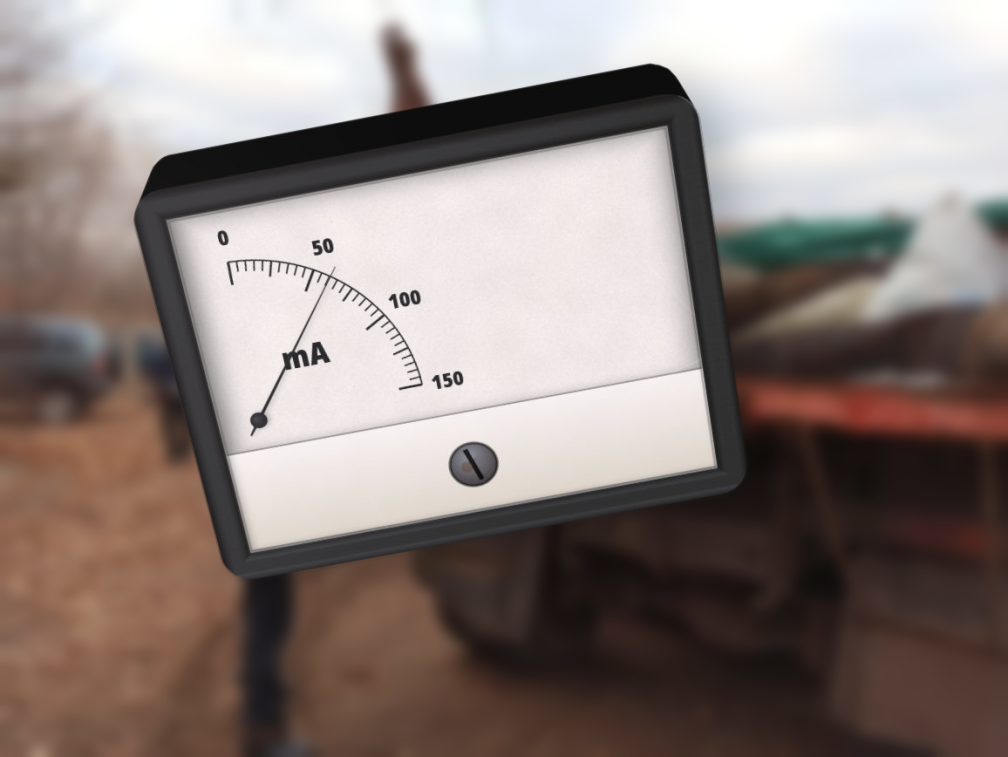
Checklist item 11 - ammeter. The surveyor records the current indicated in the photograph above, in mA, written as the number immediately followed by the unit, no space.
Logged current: 60mA
